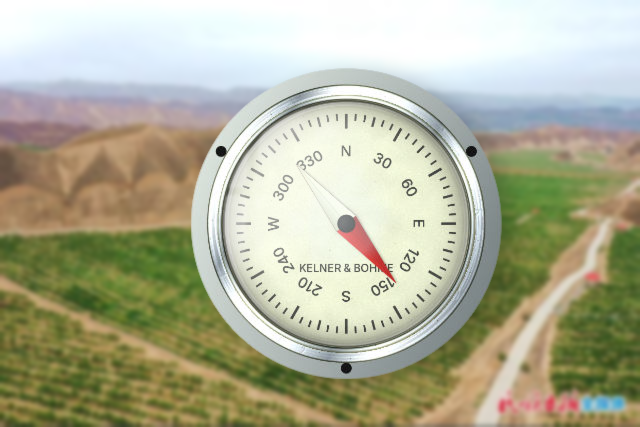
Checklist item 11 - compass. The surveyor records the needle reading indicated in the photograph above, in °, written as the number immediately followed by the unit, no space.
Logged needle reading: 140°
